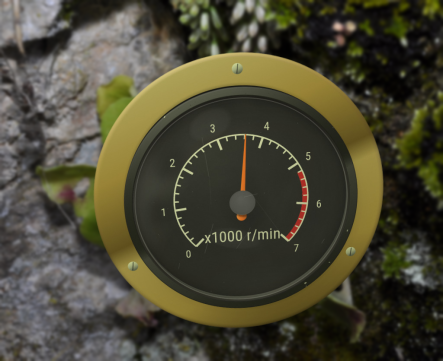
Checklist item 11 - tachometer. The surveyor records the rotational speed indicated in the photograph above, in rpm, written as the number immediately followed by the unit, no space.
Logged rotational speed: 3600rpm
